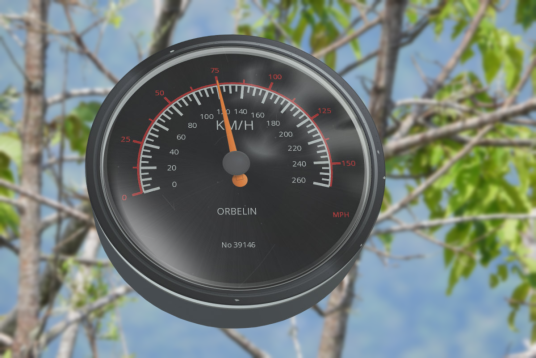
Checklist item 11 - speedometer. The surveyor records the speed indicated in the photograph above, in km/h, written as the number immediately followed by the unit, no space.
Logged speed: 120km/h
